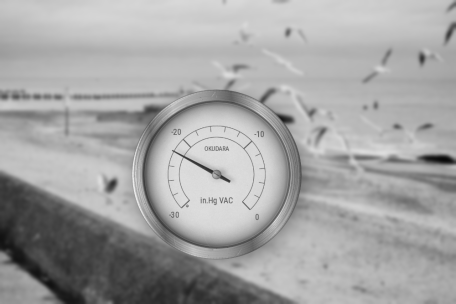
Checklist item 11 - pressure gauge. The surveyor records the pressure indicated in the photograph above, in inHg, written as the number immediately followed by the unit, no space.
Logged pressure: -22inHg
